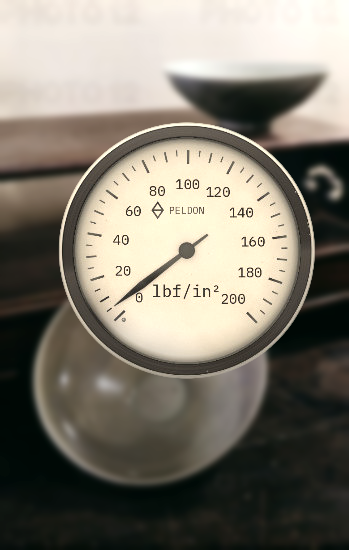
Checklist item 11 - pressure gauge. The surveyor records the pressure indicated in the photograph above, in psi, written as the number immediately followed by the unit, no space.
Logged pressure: 5psi
